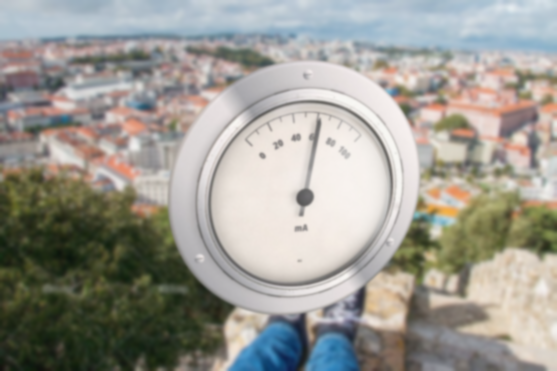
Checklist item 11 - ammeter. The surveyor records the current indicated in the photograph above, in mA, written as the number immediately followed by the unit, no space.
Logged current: 60mA
